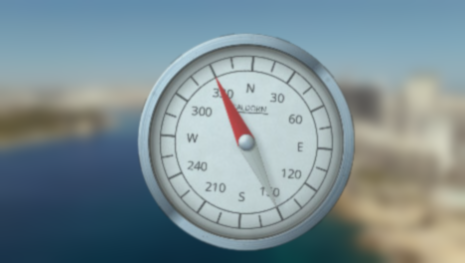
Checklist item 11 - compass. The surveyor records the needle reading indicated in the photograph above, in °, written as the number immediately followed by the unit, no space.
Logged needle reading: 330°
